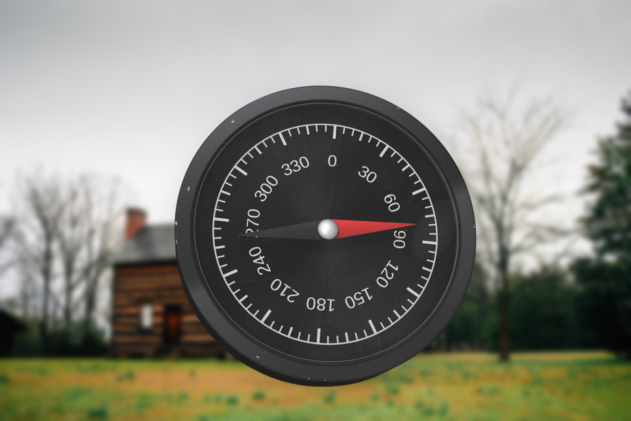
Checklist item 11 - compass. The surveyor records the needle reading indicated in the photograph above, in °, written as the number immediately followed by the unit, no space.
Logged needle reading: 80°
